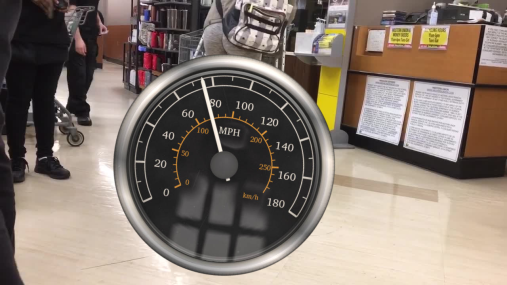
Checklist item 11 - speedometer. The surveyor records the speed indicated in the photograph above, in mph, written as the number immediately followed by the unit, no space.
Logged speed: 75mph
